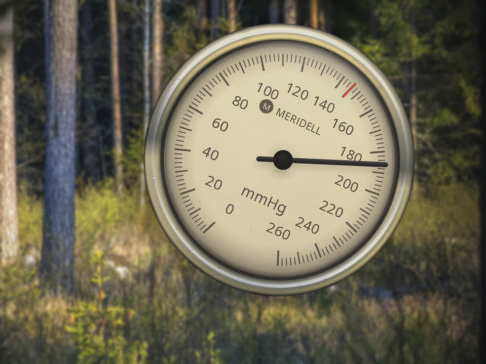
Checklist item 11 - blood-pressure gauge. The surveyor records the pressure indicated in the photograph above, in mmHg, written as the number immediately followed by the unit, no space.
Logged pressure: 186mmHg
